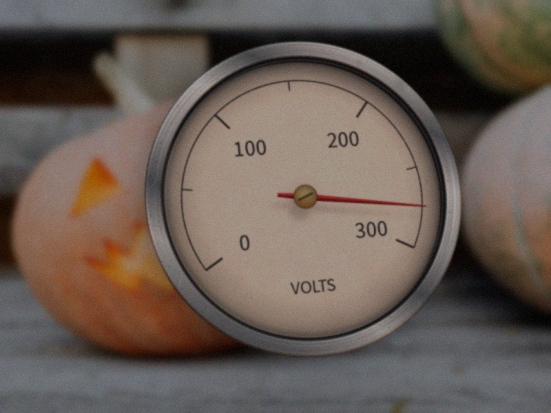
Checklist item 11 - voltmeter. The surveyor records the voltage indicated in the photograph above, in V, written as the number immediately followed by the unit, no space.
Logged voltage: 275V
